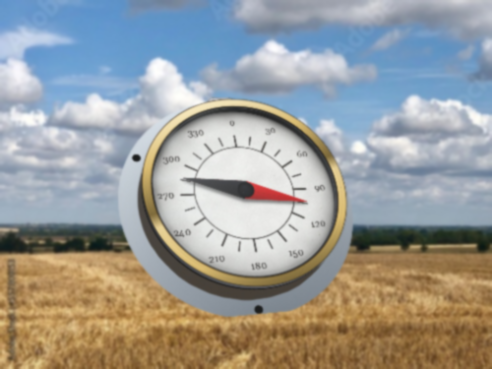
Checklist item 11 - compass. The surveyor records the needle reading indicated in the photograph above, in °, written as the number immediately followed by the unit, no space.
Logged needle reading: 105°
